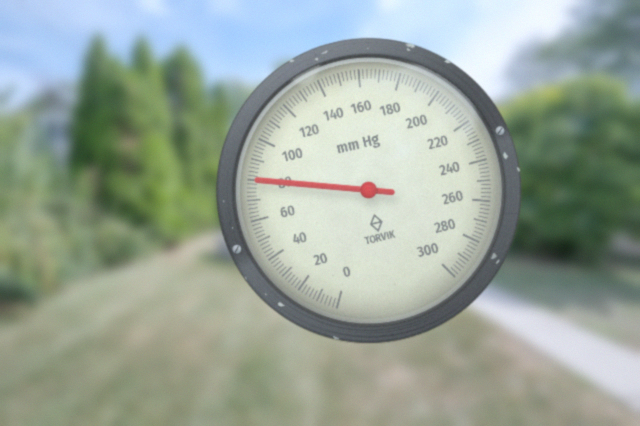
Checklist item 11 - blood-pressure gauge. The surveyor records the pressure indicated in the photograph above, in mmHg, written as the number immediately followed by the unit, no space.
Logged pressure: 80mmHg
